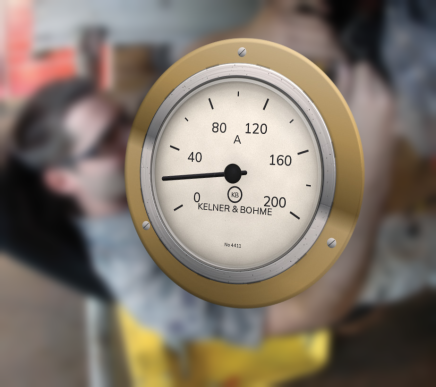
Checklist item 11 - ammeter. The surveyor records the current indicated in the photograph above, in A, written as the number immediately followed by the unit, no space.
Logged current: 20A
